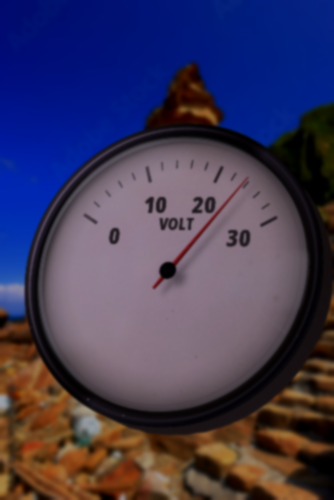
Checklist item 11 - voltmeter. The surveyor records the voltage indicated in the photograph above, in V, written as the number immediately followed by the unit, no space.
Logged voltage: 24V
